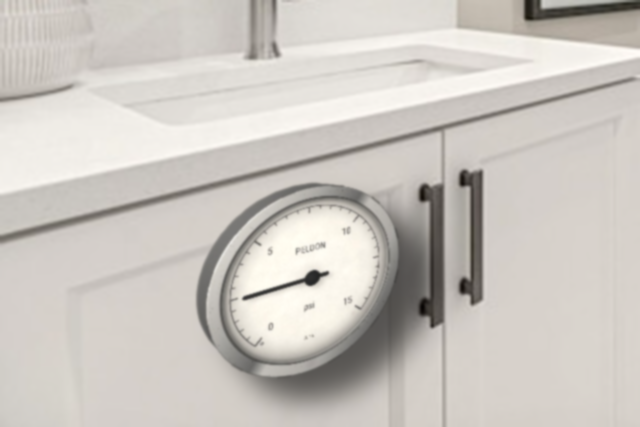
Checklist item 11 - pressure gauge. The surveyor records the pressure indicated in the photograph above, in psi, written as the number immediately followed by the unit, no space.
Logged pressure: 2.5psi
